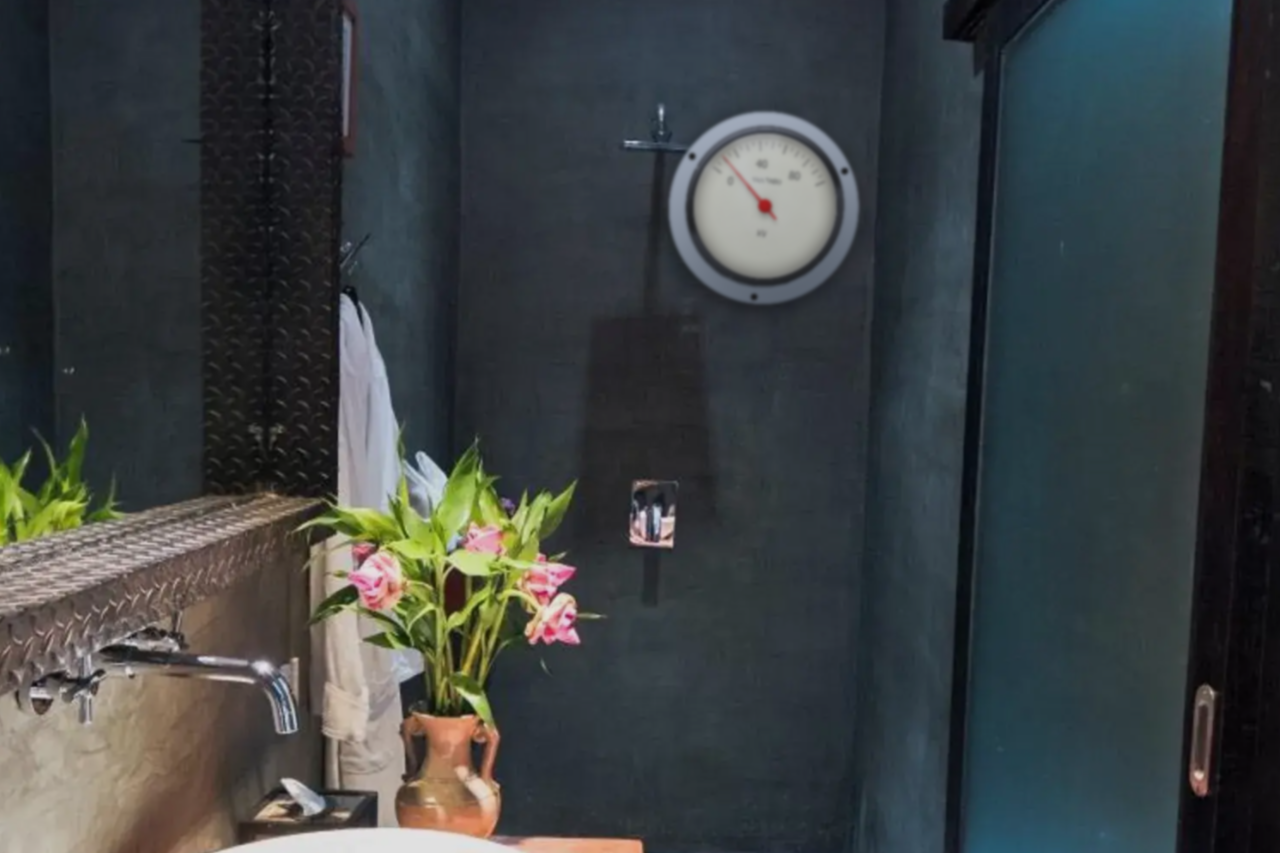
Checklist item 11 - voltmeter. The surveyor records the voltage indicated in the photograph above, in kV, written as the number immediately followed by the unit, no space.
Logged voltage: 10kV
